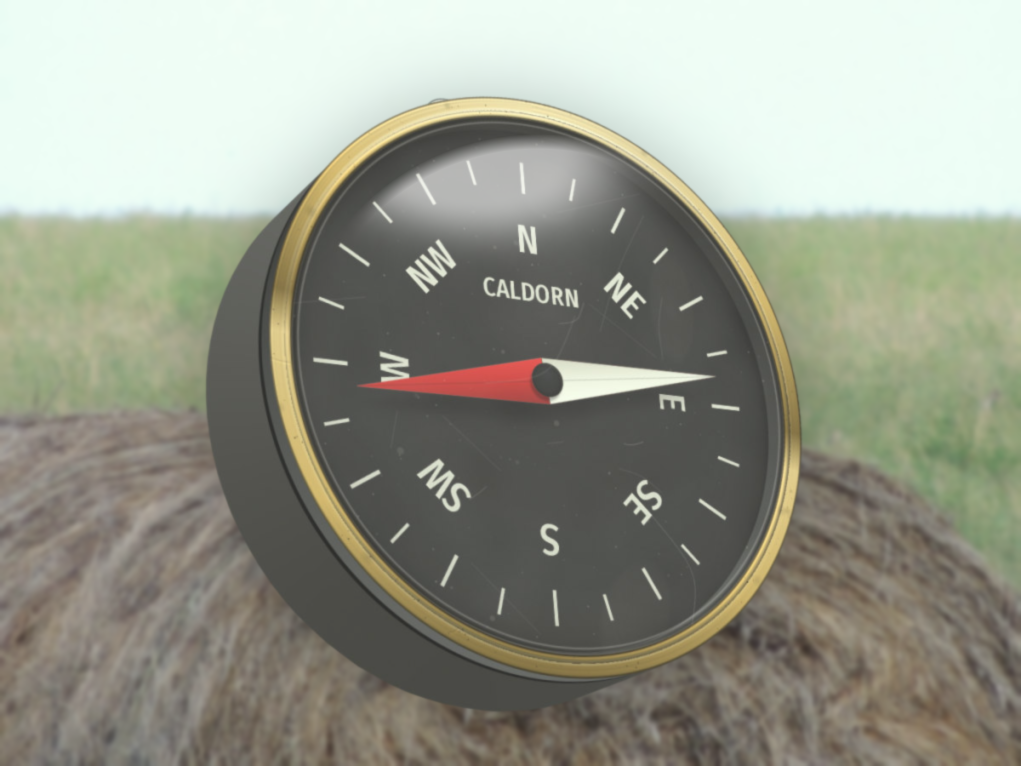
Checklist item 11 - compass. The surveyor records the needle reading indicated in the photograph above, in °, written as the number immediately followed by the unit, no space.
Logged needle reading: 262.5°
